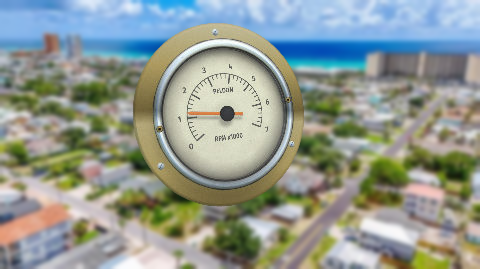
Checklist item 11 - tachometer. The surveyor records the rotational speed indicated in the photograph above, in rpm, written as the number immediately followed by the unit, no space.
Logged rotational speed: 1200rpm
